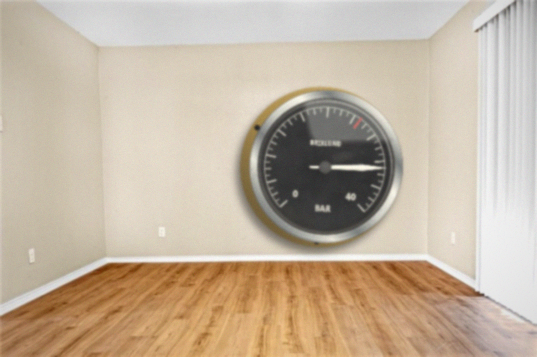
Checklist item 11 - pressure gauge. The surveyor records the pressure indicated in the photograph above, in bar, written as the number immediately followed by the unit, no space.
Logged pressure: 33bar
